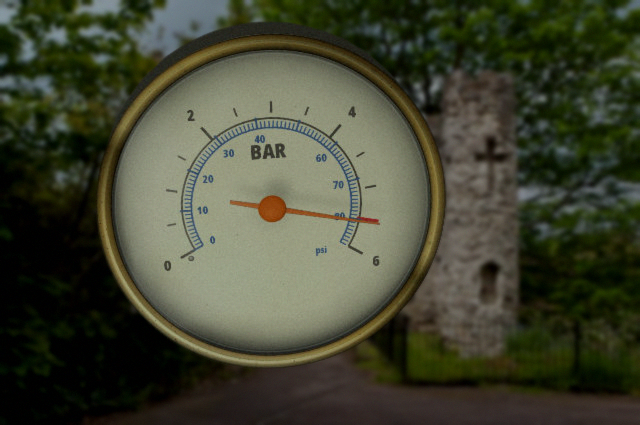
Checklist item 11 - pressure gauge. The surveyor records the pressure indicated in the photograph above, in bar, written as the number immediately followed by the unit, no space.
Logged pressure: 5.5bar
